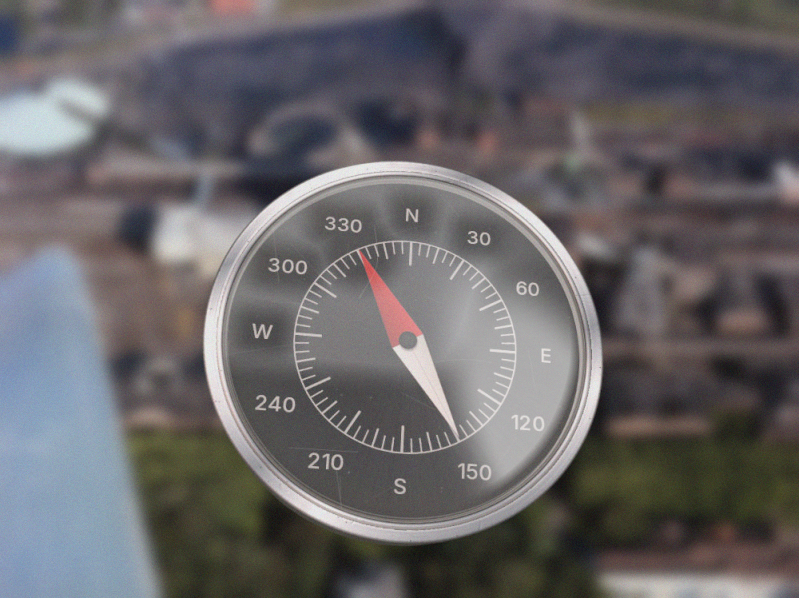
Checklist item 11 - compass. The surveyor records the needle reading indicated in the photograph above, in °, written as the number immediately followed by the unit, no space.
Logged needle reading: 330°
